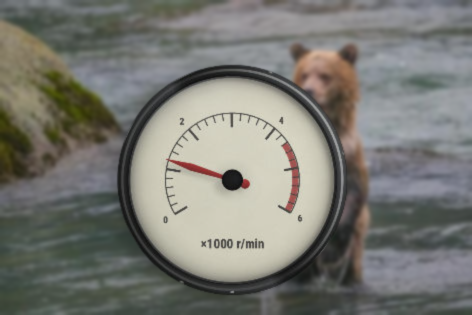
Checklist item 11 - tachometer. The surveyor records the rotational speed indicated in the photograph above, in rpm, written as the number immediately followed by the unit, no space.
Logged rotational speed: 1200rpm
